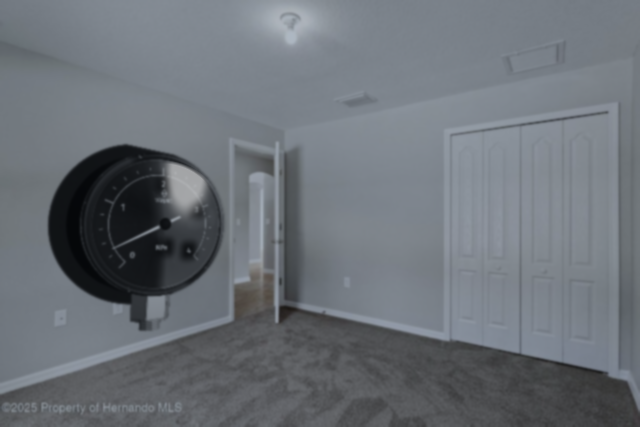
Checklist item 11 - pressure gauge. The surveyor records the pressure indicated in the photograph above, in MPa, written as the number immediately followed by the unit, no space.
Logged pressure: 0.3MPa
